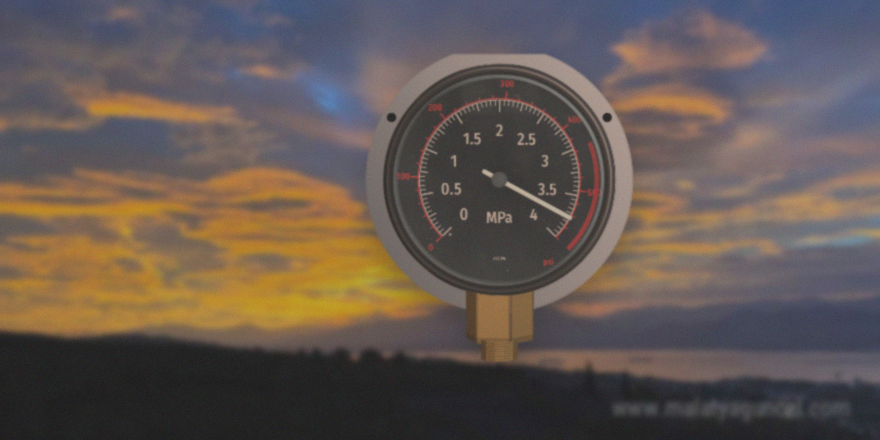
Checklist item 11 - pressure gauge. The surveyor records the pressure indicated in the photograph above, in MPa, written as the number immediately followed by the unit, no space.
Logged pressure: 3.75MPa
